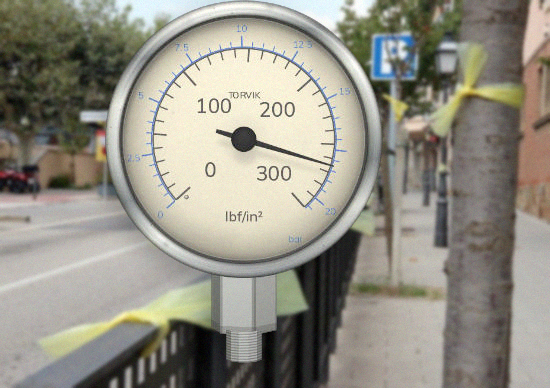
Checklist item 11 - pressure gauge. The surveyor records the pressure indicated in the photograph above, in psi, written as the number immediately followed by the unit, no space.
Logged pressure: 265psi
